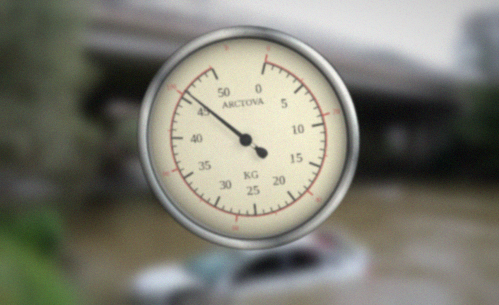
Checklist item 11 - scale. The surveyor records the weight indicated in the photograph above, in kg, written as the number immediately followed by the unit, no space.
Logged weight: 46kg
